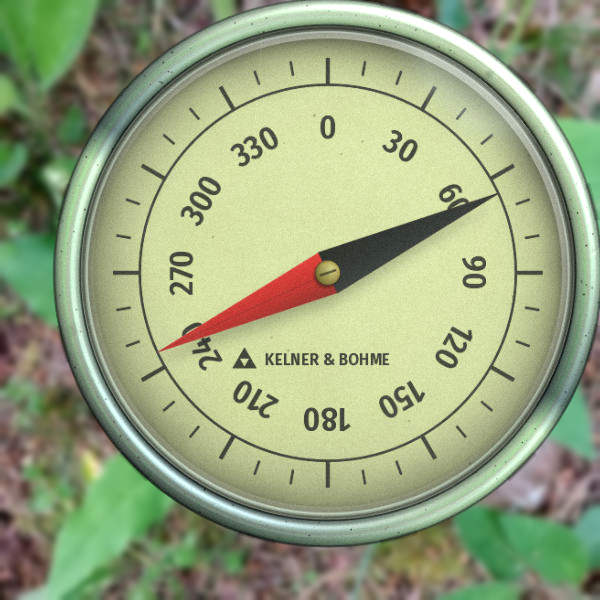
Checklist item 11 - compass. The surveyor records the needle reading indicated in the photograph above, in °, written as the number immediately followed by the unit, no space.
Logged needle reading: 245°
